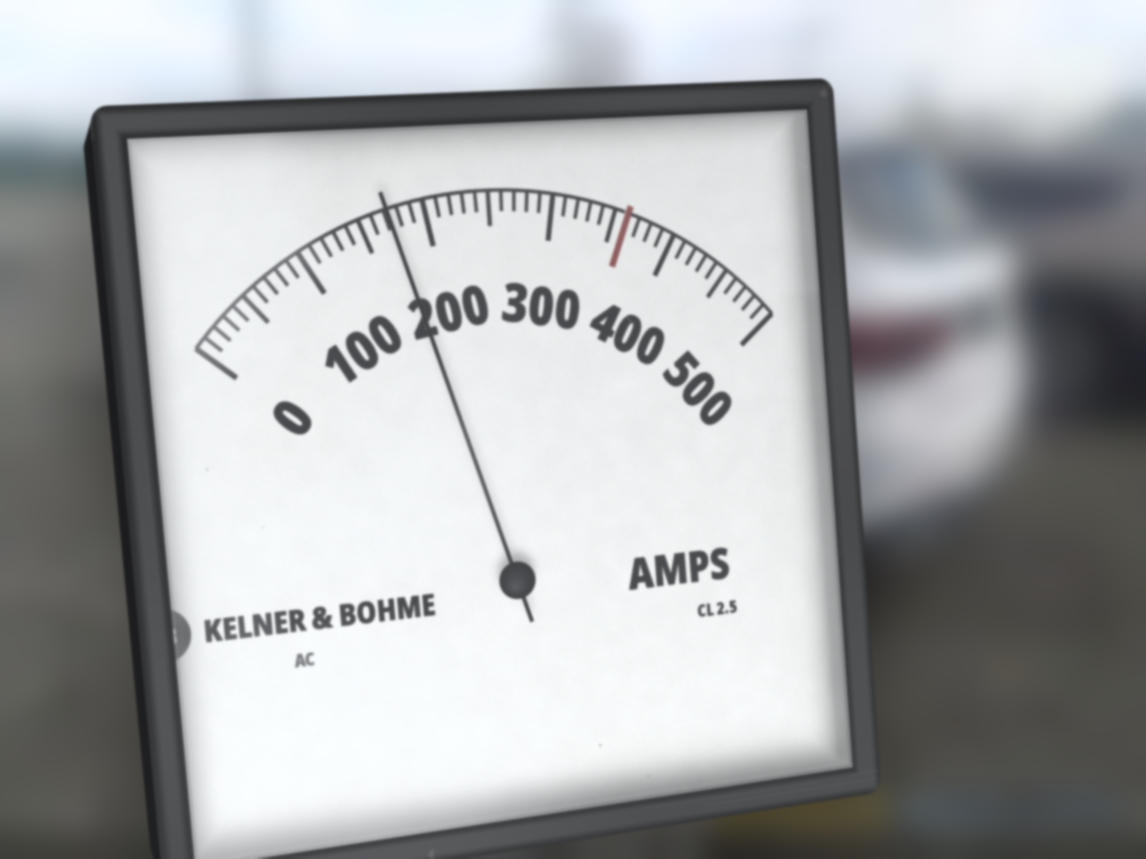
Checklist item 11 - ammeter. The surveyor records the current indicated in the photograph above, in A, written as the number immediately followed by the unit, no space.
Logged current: 170A
